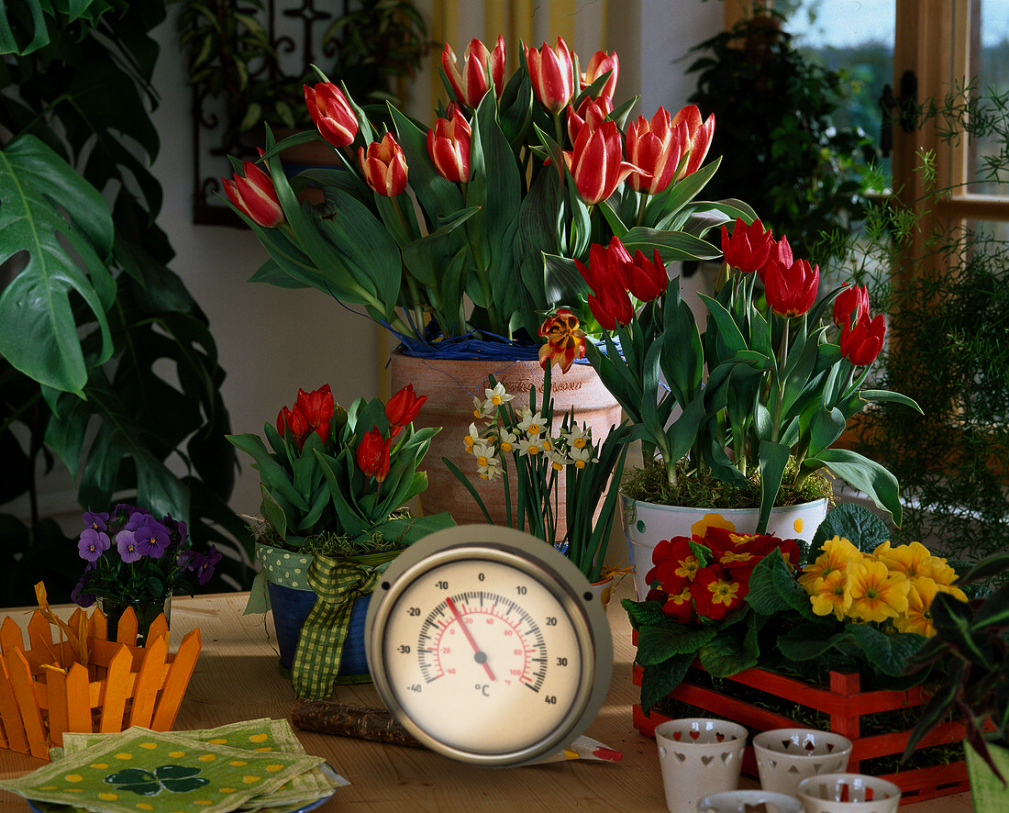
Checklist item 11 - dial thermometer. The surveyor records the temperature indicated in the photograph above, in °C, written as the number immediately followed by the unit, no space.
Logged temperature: -10°C
